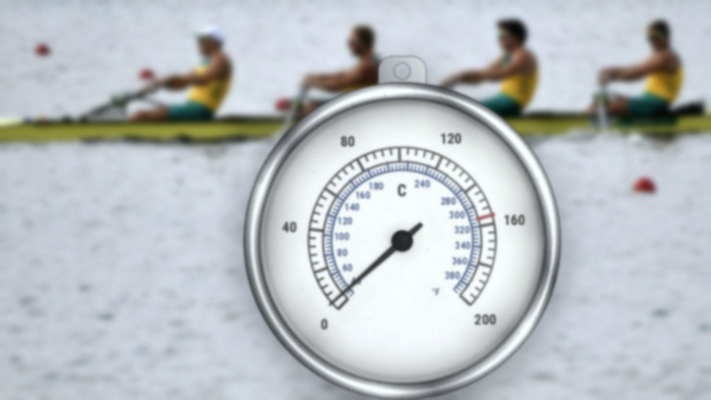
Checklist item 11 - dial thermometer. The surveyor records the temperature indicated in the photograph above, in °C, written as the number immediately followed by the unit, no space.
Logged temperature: 4°C
